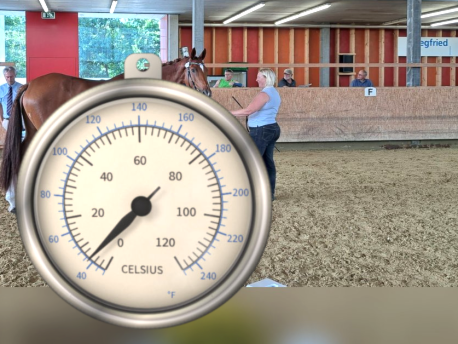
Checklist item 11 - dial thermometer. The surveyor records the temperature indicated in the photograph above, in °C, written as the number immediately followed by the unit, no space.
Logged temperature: 6°C
